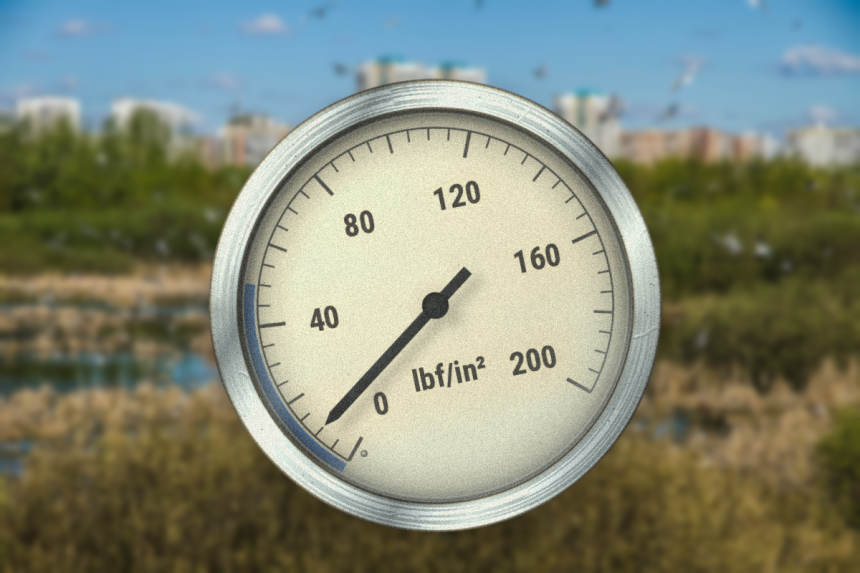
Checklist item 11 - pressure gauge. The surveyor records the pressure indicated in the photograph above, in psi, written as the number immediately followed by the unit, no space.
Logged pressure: 10psi
